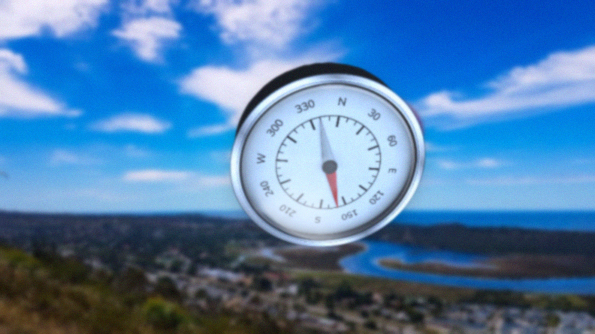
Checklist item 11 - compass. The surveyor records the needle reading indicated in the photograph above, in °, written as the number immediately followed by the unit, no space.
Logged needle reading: 160°
